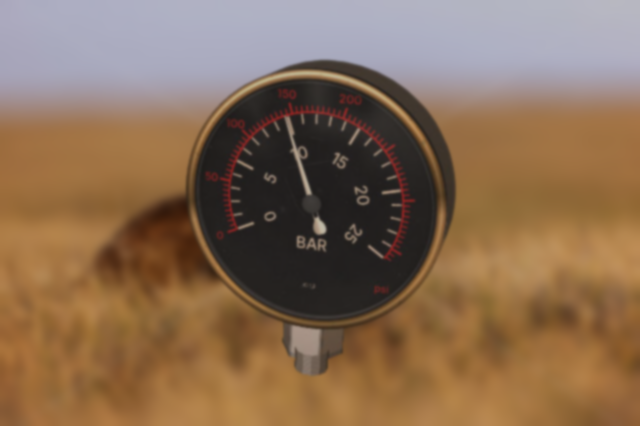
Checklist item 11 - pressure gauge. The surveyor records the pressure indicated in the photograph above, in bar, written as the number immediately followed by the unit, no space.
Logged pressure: 10bar
